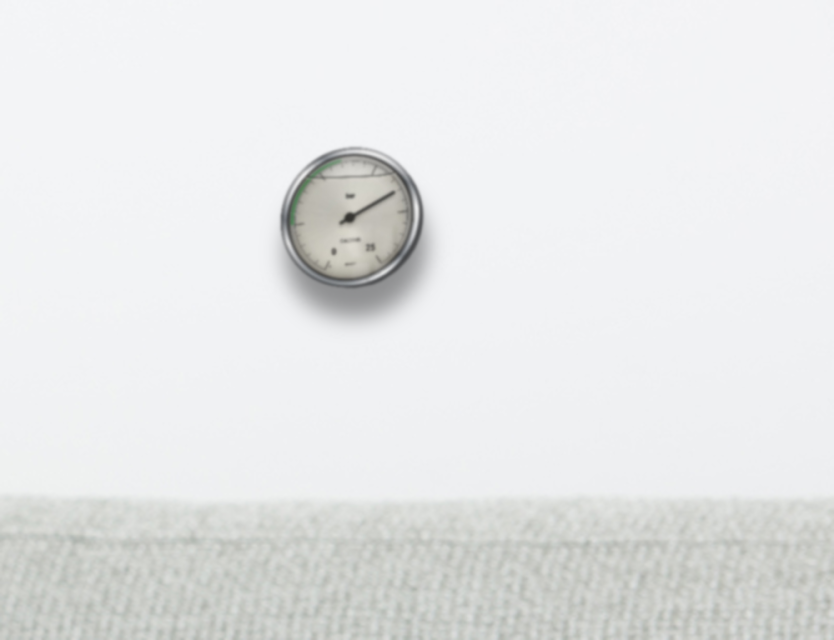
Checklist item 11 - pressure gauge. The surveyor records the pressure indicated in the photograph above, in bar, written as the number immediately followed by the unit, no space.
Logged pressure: 18bar
